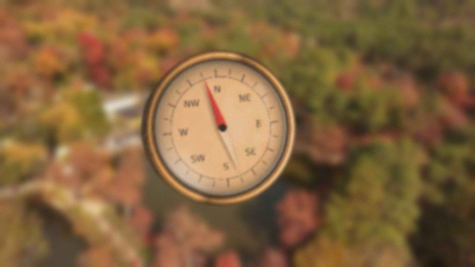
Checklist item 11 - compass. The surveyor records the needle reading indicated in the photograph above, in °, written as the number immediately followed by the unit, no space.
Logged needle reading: 345°
